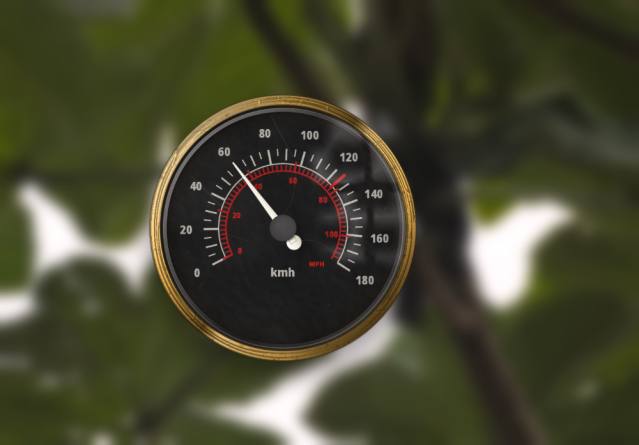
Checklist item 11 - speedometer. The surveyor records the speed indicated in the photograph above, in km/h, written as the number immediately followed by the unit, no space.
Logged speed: 60km/h
